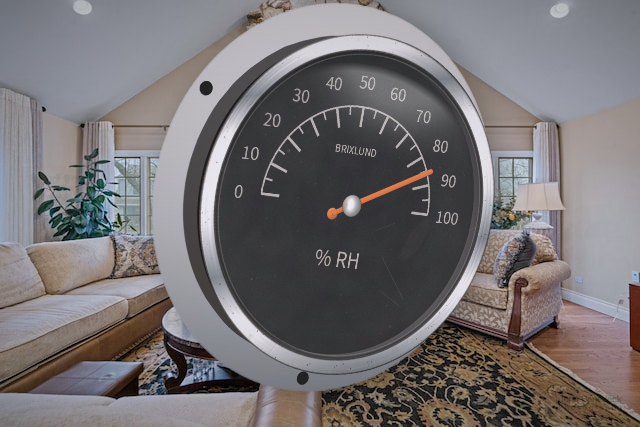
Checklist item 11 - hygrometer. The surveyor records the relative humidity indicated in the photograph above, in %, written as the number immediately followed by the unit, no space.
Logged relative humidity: 85%
